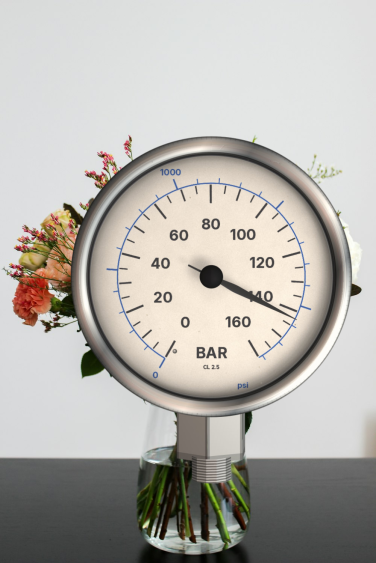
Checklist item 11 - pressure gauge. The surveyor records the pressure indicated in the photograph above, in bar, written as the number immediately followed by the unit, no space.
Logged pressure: 142.5bar
